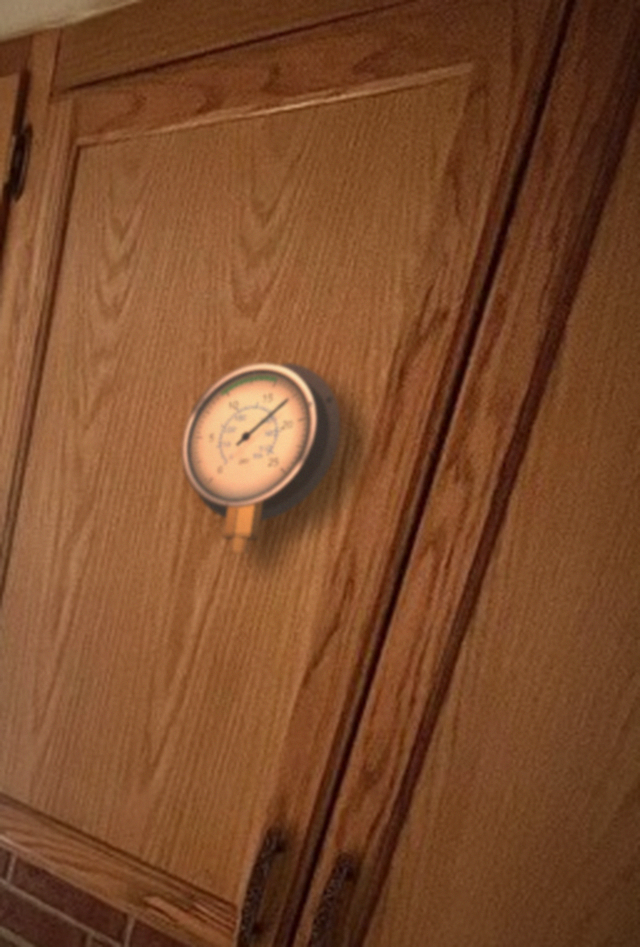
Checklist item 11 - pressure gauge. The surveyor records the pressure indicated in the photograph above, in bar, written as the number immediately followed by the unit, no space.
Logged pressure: 17.5bar
